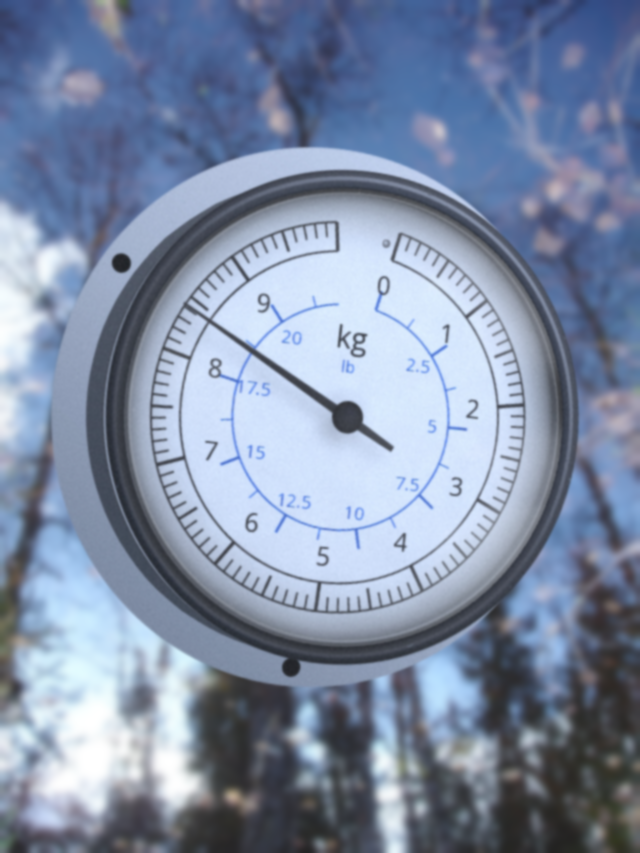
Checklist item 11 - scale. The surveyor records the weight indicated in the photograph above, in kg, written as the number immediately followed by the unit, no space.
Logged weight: 8.4kg
